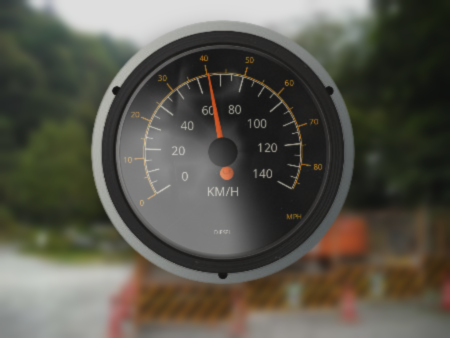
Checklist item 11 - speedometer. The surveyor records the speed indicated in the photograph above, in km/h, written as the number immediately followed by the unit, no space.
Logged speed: 65km/h
